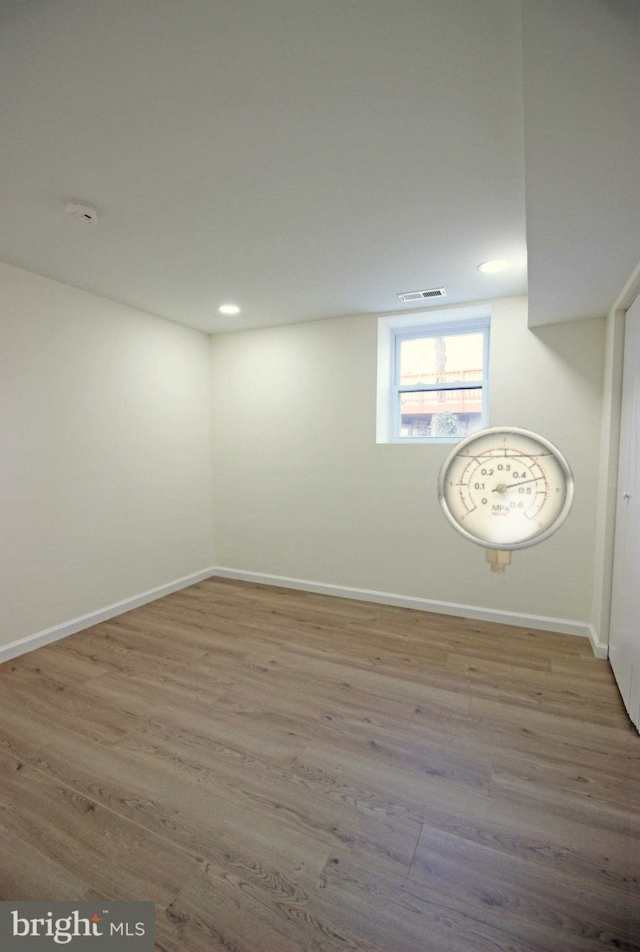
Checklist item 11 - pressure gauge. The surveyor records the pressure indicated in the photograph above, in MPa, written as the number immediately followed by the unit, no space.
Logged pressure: 0.45MPa
